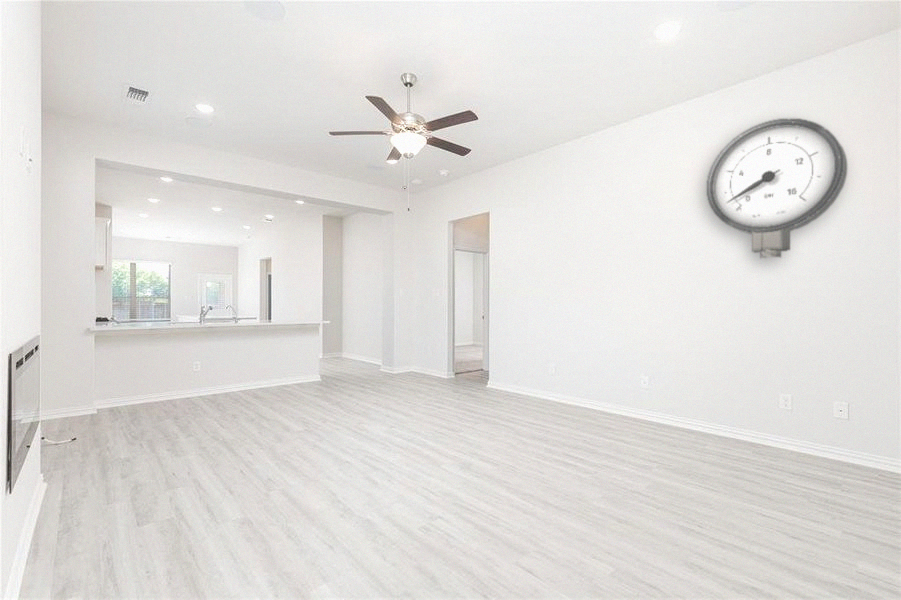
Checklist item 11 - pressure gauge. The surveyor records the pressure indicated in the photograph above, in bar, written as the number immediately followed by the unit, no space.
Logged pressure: 1bar
